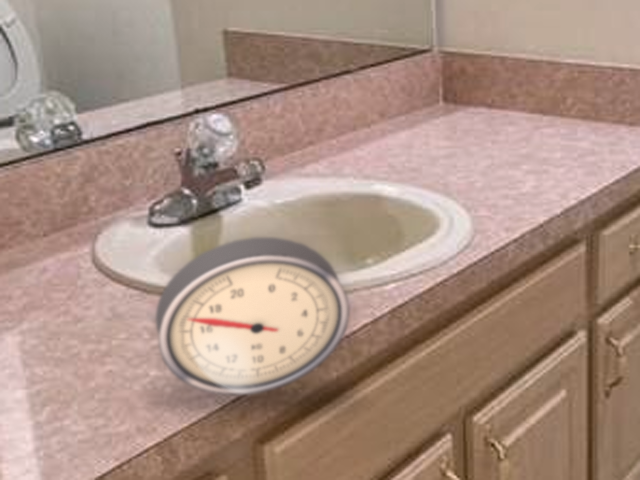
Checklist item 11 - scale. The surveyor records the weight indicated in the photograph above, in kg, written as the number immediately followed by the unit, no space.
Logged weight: 17kg
